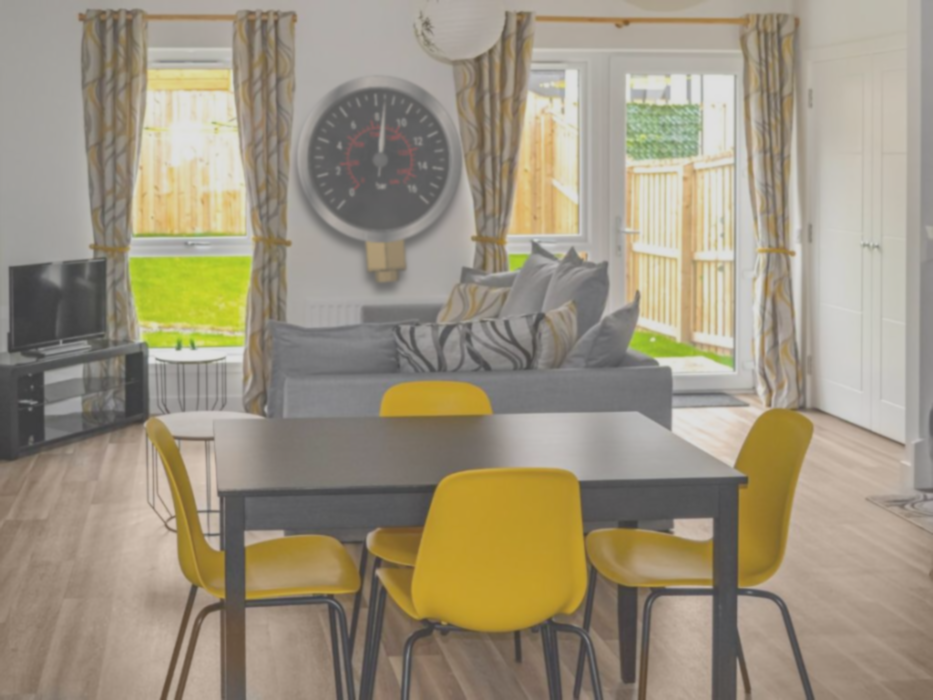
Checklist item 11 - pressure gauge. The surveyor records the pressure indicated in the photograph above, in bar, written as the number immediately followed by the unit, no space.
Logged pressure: 8.5bar
